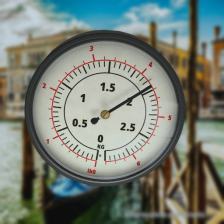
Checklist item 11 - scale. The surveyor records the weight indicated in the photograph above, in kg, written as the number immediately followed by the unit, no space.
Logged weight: 1.95kg
